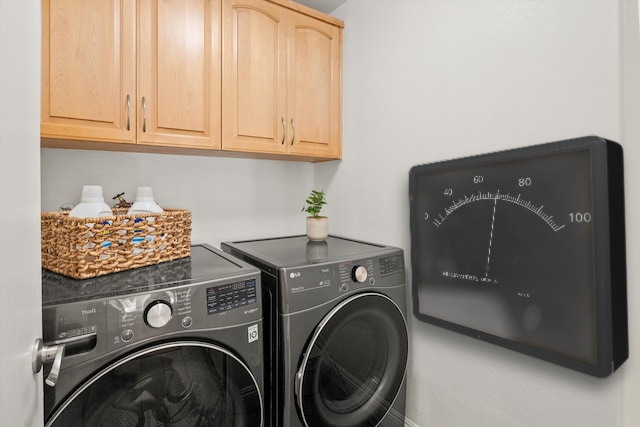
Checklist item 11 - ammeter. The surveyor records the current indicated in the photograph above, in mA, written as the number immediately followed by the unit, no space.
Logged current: 70mA
